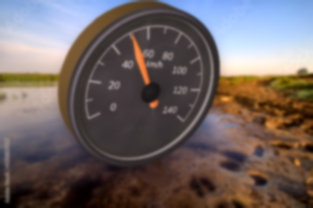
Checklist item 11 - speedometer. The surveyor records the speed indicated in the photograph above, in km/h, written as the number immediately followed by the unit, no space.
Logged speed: 50km/h
